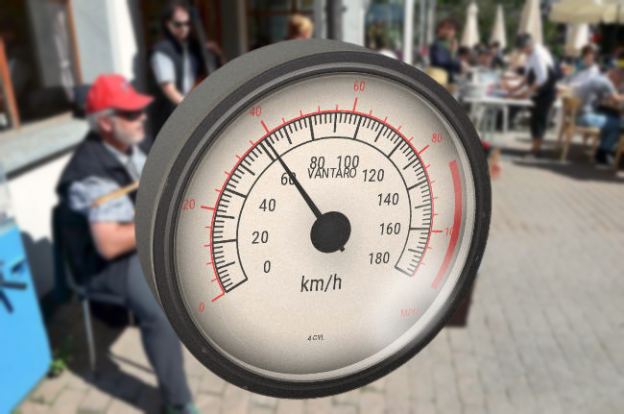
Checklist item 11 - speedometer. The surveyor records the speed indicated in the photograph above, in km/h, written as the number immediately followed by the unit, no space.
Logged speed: 62km/h
